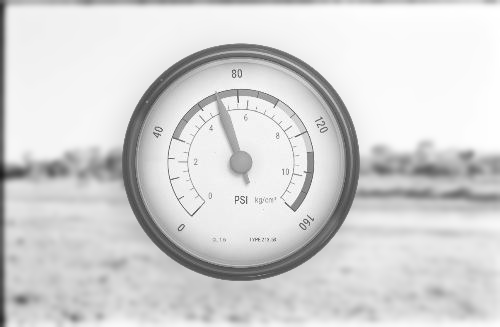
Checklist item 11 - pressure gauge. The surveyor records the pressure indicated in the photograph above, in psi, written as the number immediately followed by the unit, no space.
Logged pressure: 70psi
